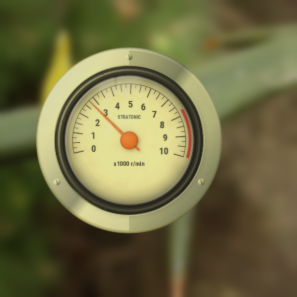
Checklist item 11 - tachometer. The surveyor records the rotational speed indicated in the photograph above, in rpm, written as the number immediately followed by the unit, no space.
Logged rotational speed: 2750rpm
